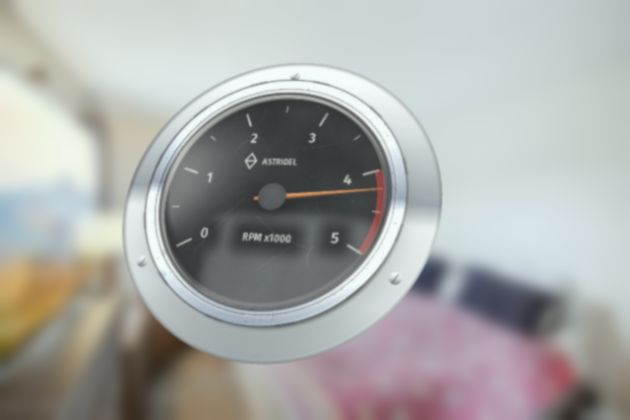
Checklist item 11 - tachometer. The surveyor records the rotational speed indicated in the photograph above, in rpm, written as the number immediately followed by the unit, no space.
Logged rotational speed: 4250rpm
